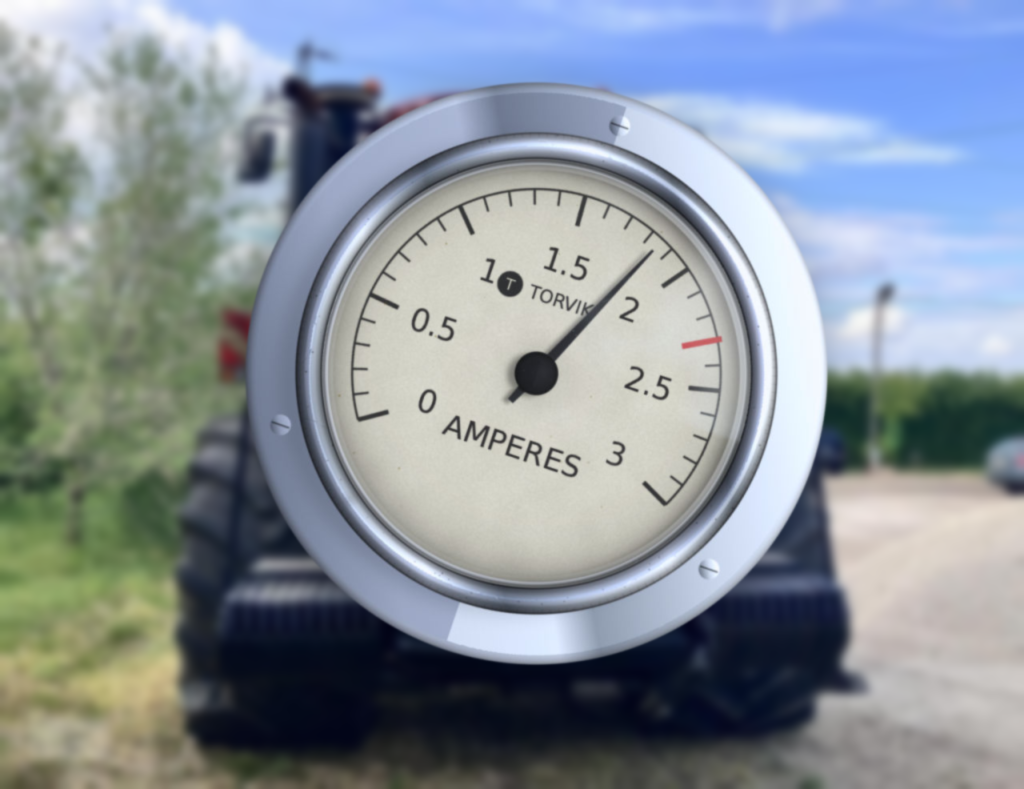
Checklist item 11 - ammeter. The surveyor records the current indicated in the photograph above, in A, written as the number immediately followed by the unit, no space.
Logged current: 1.85A
